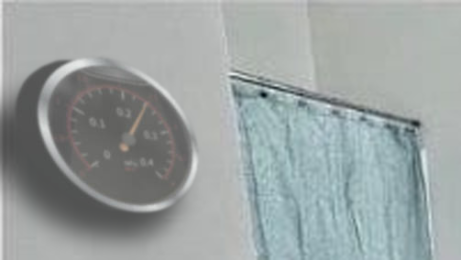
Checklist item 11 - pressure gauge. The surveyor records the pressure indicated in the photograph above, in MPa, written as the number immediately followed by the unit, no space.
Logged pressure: 0.24MPa
